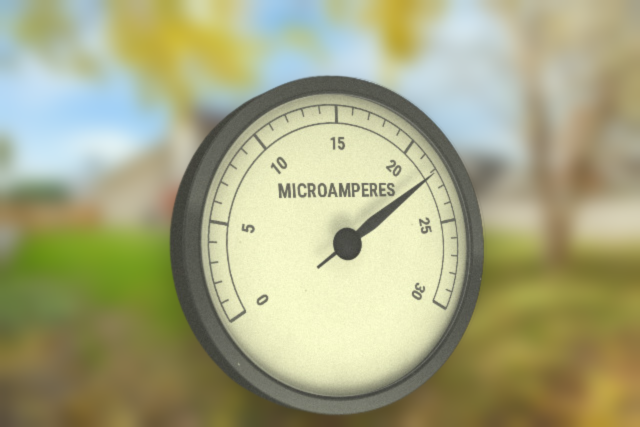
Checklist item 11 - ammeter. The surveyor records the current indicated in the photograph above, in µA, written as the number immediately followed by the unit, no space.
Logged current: 22µA
